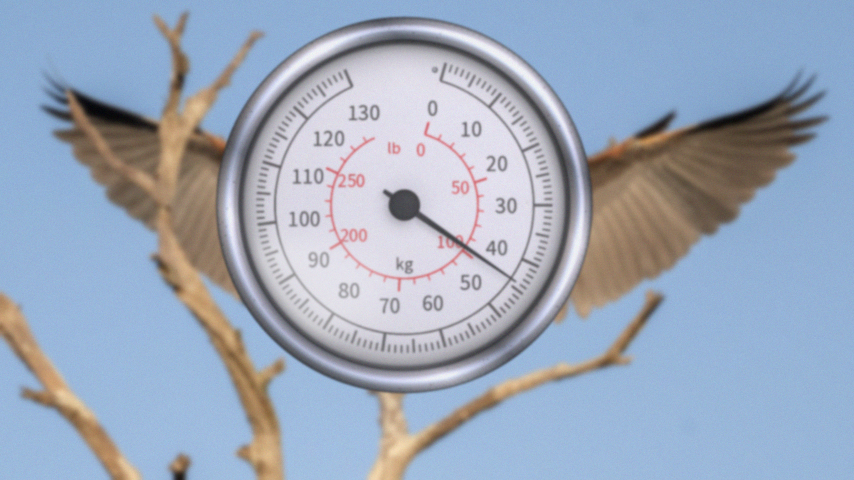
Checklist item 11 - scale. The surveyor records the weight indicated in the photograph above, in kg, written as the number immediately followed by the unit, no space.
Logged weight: 44kg
